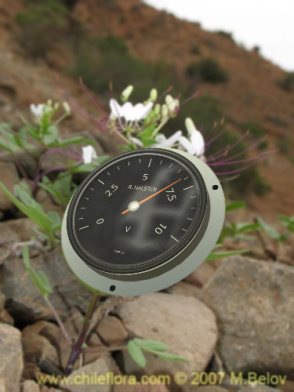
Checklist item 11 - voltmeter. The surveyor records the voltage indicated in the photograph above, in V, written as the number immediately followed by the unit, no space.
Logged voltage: 7V
